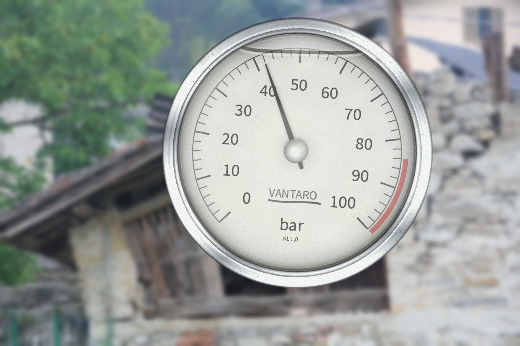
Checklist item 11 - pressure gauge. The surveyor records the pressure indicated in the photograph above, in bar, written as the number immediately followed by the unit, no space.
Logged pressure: 42bar
